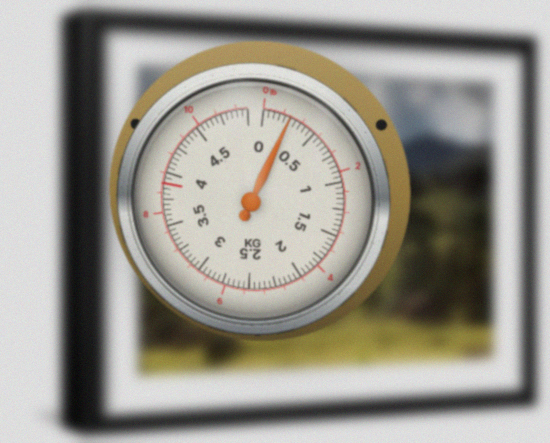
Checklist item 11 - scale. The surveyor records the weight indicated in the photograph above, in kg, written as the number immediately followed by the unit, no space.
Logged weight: 0.25kg
